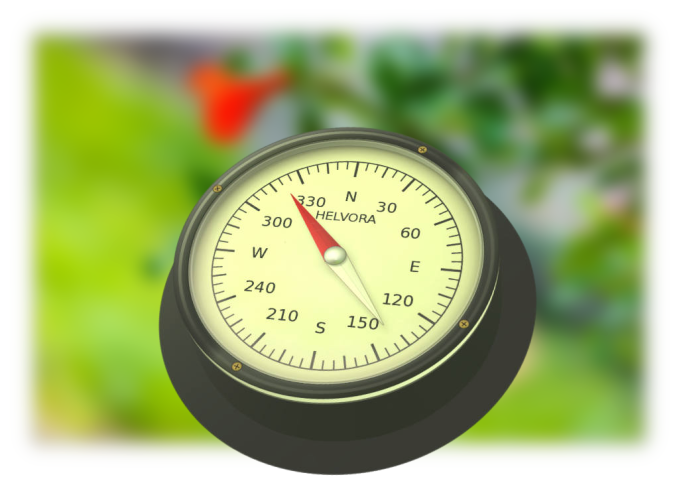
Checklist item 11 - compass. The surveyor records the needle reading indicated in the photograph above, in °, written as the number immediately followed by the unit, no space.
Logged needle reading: 320°
